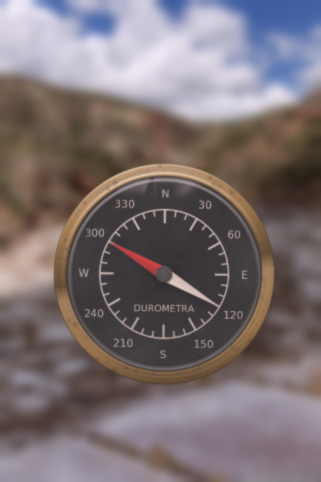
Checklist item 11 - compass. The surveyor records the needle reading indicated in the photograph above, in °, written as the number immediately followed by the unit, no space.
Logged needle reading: 300°
